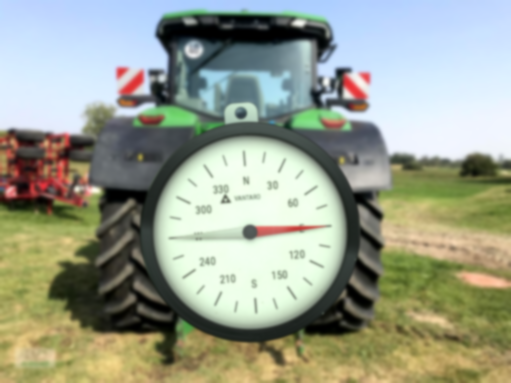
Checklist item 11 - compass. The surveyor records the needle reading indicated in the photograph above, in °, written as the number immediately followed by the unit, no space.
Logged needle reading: 90°
